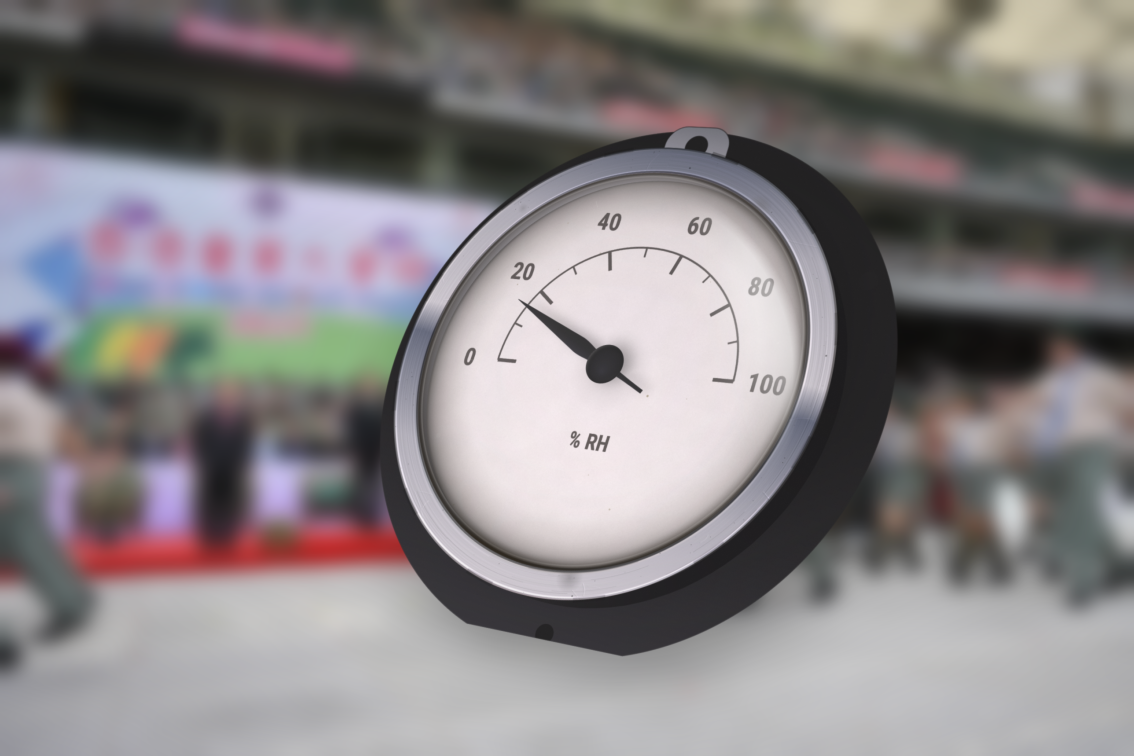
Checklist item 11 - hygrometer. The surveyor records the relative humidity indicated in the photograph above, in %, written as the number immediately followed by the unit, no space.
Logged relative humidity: 15%
